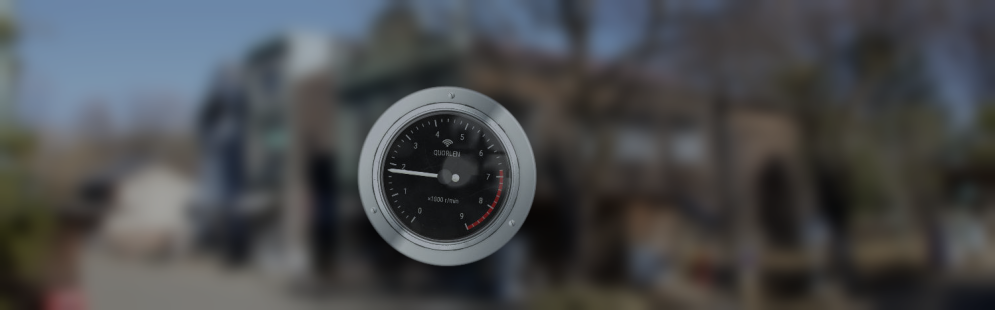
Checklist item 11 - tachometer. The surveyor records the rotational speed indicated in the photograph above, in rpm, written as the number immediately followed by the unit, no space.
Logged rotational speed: 1800rpm
